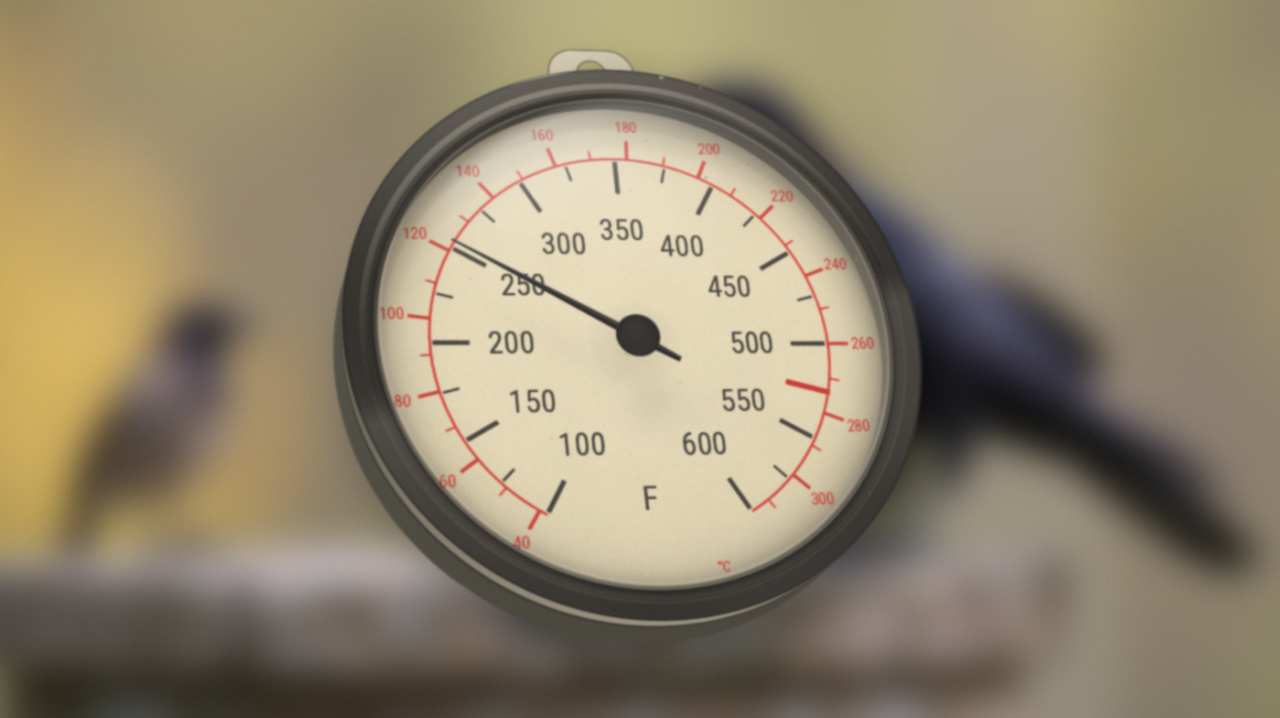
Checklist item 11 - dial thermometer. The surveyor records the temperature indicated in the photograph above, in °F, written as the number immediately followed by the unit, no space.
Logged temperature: 250°F
